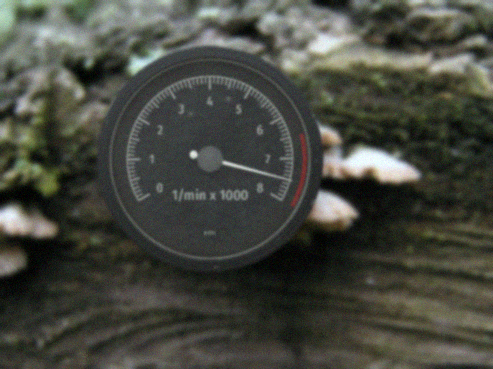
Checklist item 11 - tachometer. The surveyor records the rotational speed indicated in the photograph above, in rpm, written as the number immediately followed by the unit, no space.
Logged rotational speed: 7500rpm
